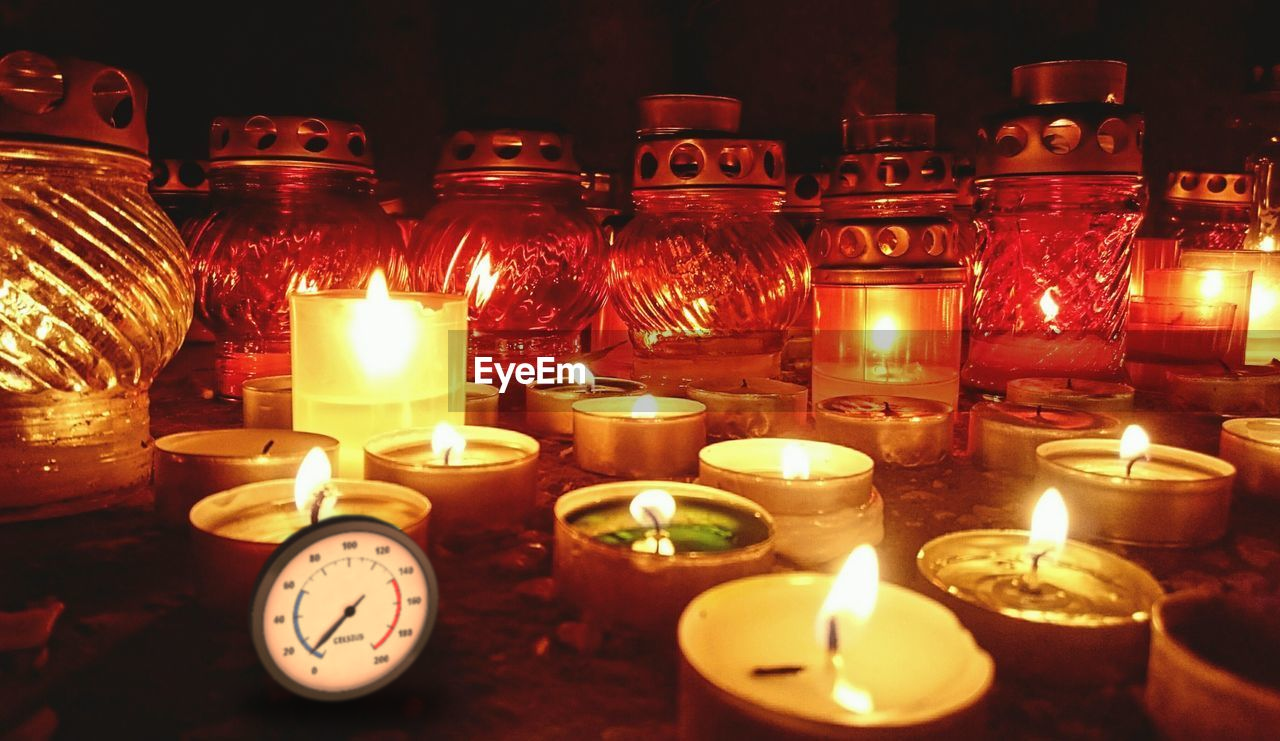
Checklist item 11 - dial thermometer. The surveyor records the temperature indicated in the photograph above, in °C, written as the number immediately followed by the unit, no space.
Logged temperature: 10°C
